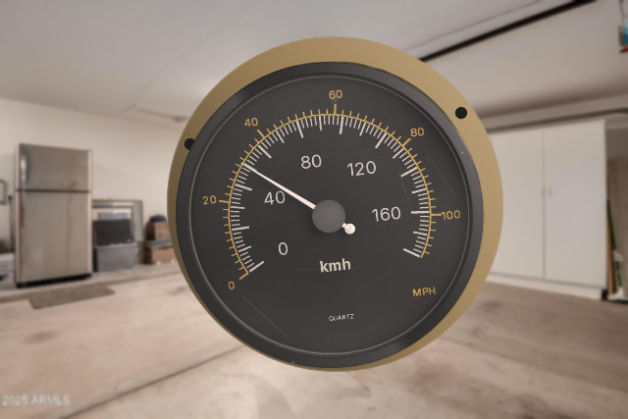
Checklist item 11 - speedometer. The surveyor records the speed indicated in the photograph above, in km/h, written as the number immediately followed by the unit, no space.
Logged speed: 50km/h
